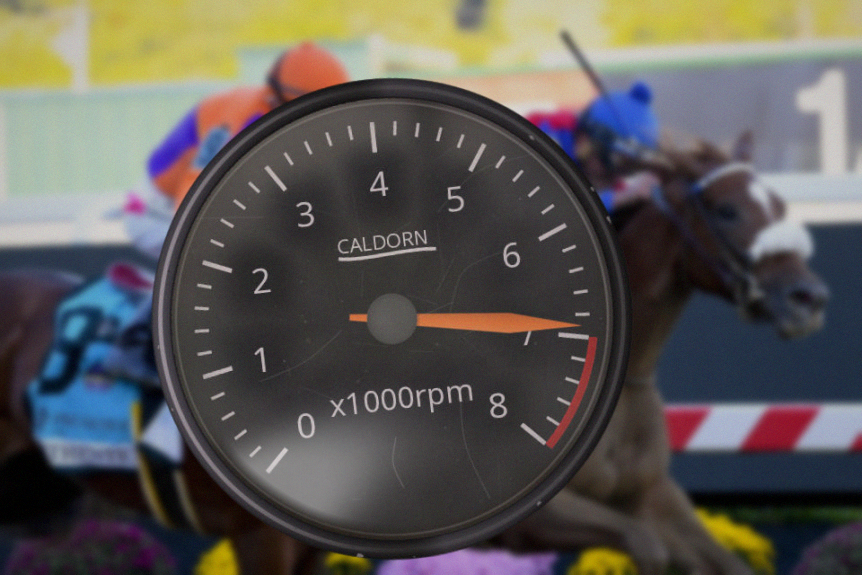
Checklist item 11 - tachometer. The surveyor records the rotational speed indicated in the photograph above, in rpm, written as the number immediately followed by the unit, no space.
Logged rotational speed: 6900rpm
